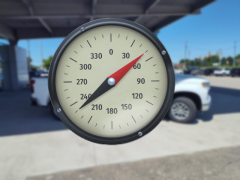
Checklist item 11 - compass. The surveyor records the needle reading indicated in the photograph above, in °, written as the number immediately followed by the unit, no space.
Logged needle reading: 50°
